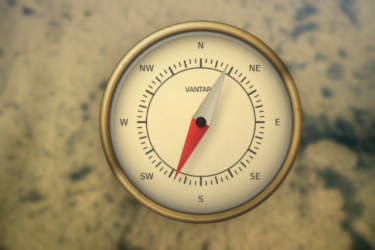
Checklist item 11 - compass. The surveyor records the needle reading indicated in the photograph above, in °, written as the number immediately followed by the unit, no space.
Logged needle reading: 205°
